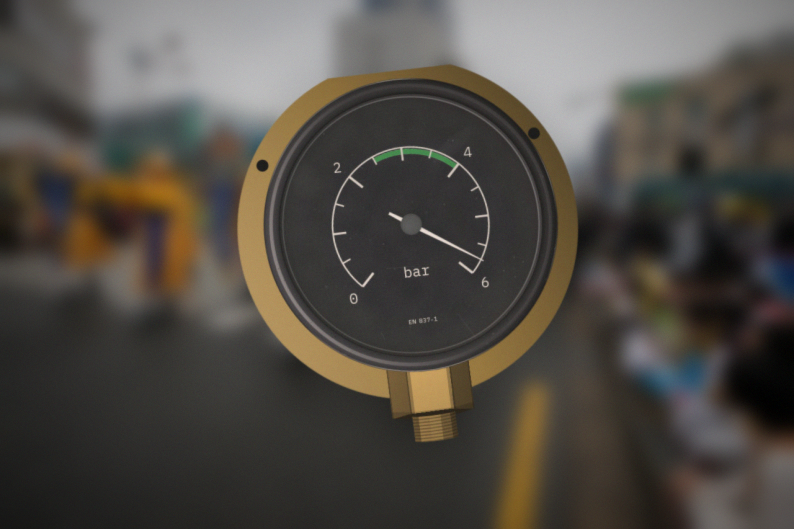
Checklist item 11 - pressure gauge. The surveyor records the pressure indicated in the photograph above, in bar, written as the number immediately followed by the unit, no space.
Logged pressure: 5.75bar
